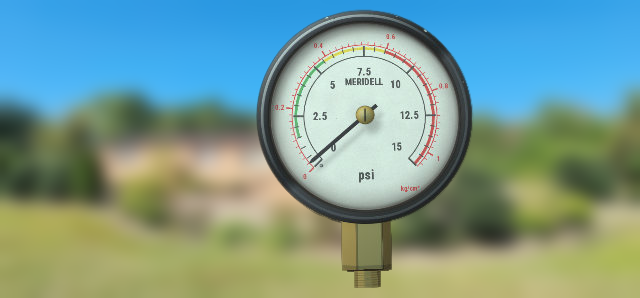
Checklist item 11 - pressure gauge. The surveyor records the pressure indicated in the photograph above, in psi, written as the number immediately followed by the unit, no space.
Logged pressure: 0.25psi
